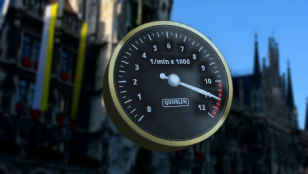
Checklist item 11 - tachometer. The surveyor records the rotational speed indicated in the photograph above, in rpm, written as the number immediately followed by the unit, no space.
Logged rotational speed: 11000rpm
